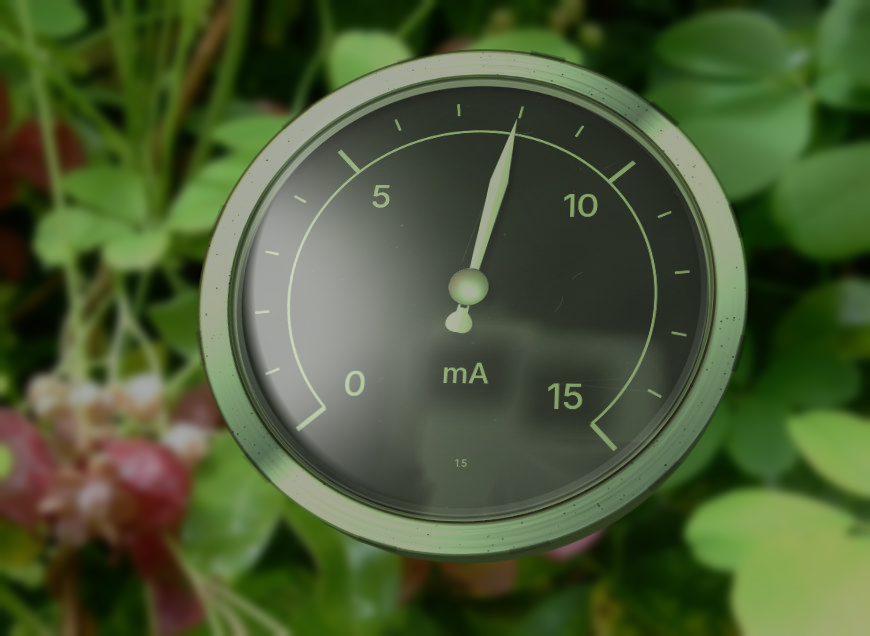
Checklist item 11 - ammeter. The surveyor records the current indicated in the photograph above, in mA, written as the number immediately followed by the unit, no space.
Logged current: 8mA
